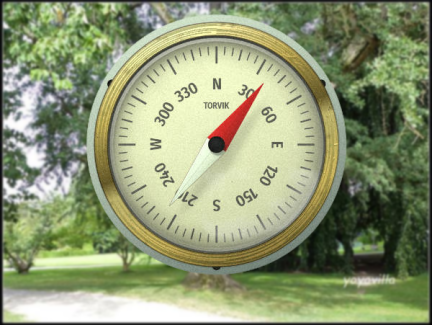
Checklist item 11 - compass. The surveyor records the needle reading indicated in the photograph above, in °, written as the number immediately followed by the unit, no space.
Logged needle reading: 37.5°
